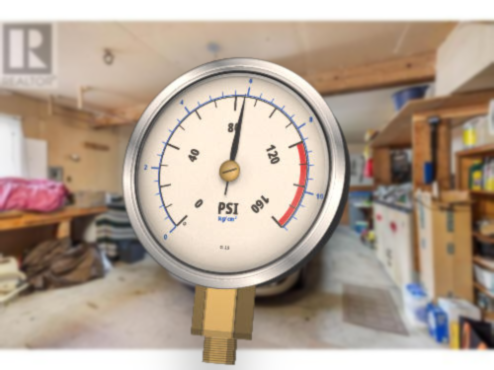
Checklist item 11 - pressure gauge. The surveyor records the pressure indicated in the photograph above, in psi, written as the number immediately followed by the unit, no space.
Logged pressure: 85psi
